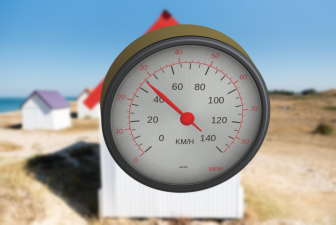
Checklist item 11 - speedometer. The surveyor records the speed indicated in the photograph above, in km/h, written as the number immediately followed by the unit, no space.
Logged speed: 45km/h
